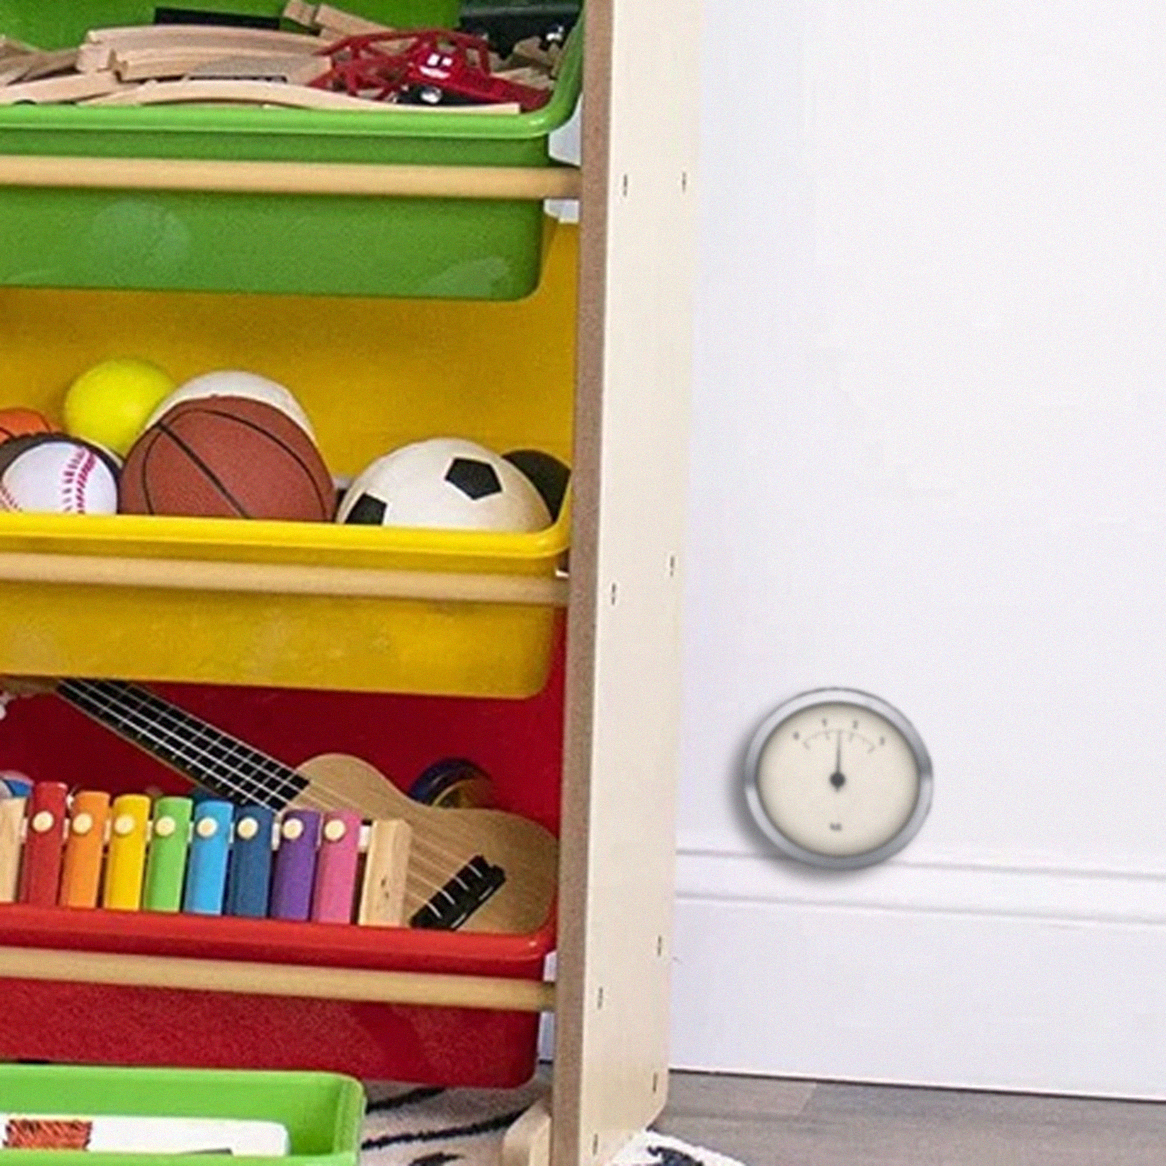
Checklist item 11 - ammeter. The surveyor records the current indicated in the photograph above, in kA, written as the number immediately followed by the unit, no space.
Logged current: 1.5kA
